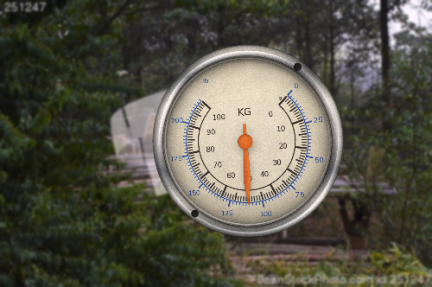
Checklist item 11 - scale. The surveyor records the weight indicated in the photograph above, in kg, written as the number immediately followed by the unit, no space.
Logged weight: 50kg
